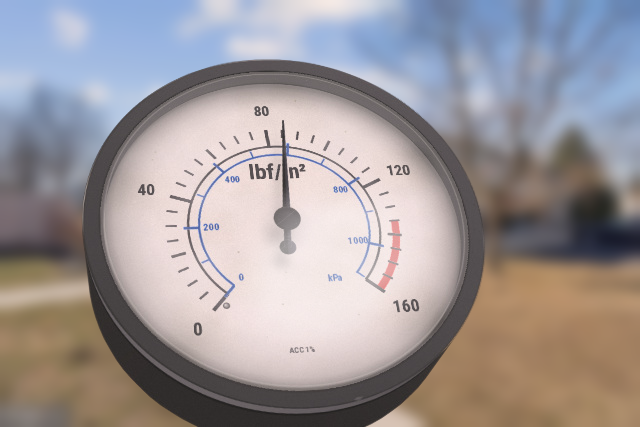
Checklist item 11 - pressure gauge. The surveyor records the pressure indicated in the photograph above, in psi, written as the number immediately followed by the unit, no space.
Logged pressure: 85psi
